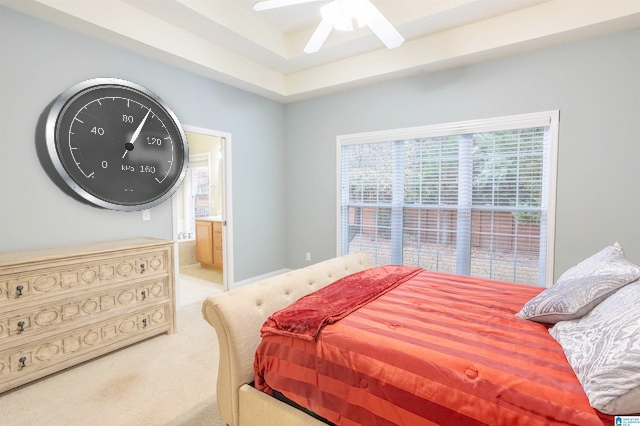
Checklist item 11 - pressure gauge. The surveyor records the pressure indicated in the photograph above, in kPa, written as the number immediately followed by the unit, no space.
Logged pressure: 95kPa
